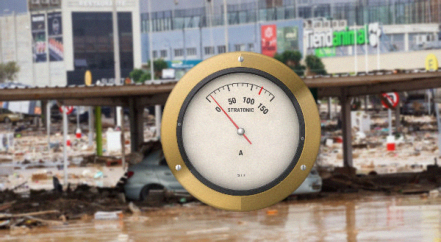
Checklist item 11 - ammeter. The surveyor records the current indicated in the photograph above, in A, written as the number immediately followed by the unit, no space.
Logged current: 10A
